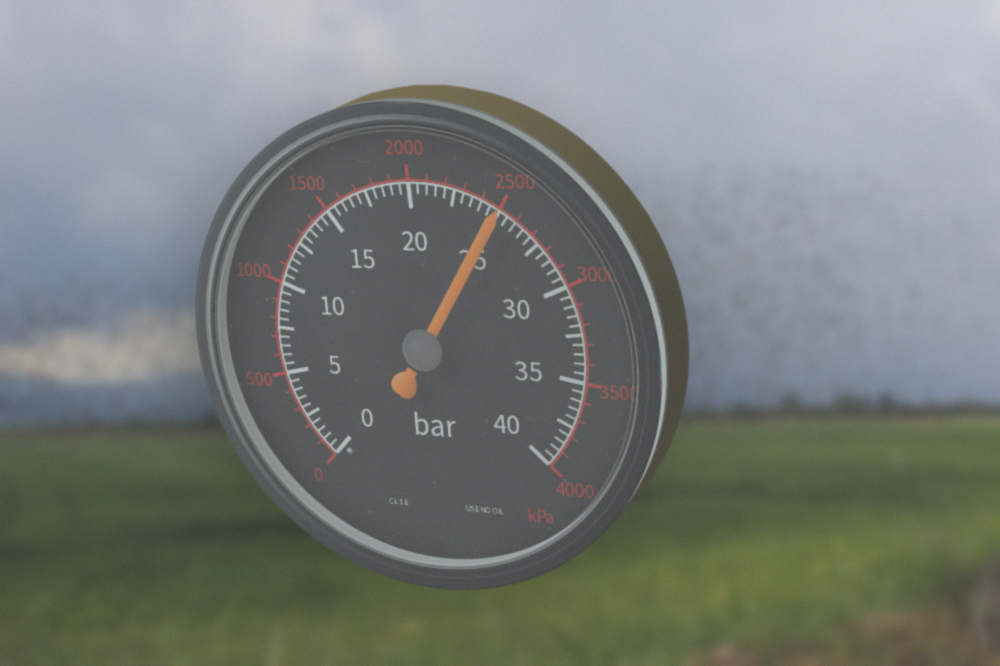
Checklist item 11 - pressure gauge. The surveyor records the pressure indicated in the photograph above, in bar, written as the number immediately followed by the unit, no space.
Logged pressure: 25bar
